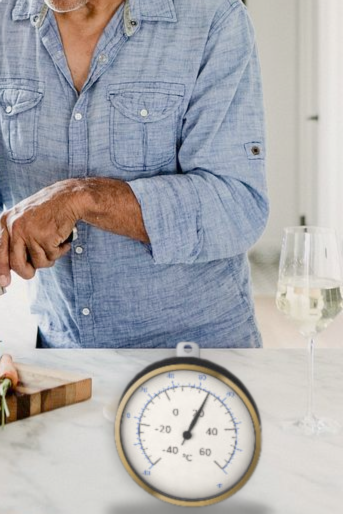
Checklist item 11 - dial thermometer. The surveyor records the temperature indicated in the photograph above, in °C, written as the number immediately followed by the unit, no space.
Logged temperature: 20°C
